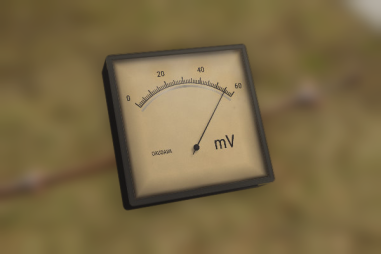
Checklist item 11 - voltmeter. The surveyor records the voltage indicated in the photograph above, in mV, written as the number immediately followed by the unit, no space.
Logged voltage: 55mV
